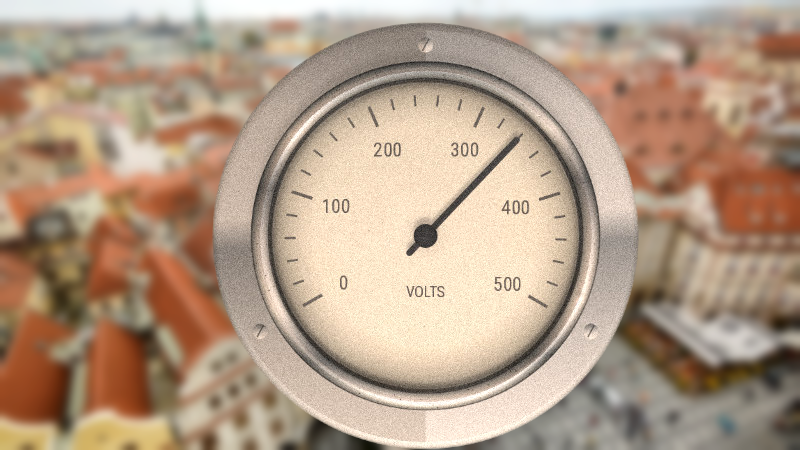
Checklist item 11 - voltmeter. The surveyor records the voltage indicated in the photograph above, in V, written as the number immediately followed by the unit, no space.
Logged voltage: 340V
